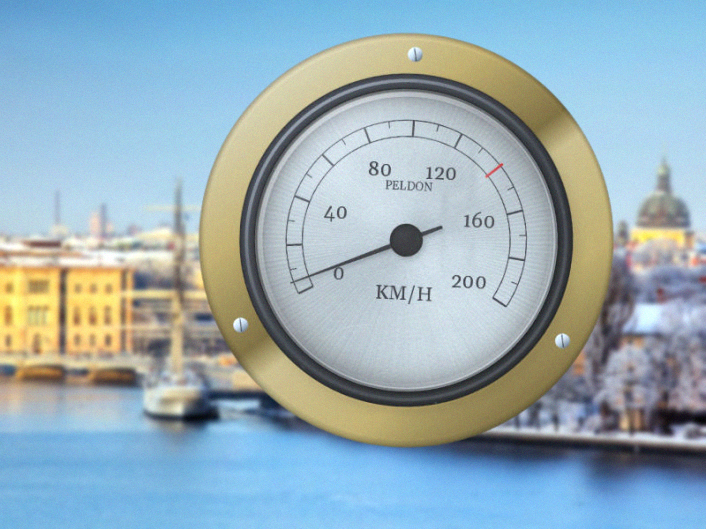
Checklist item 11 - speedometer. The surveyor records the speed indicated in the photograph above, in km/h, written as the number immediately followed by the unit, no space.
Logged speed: 5km/h
